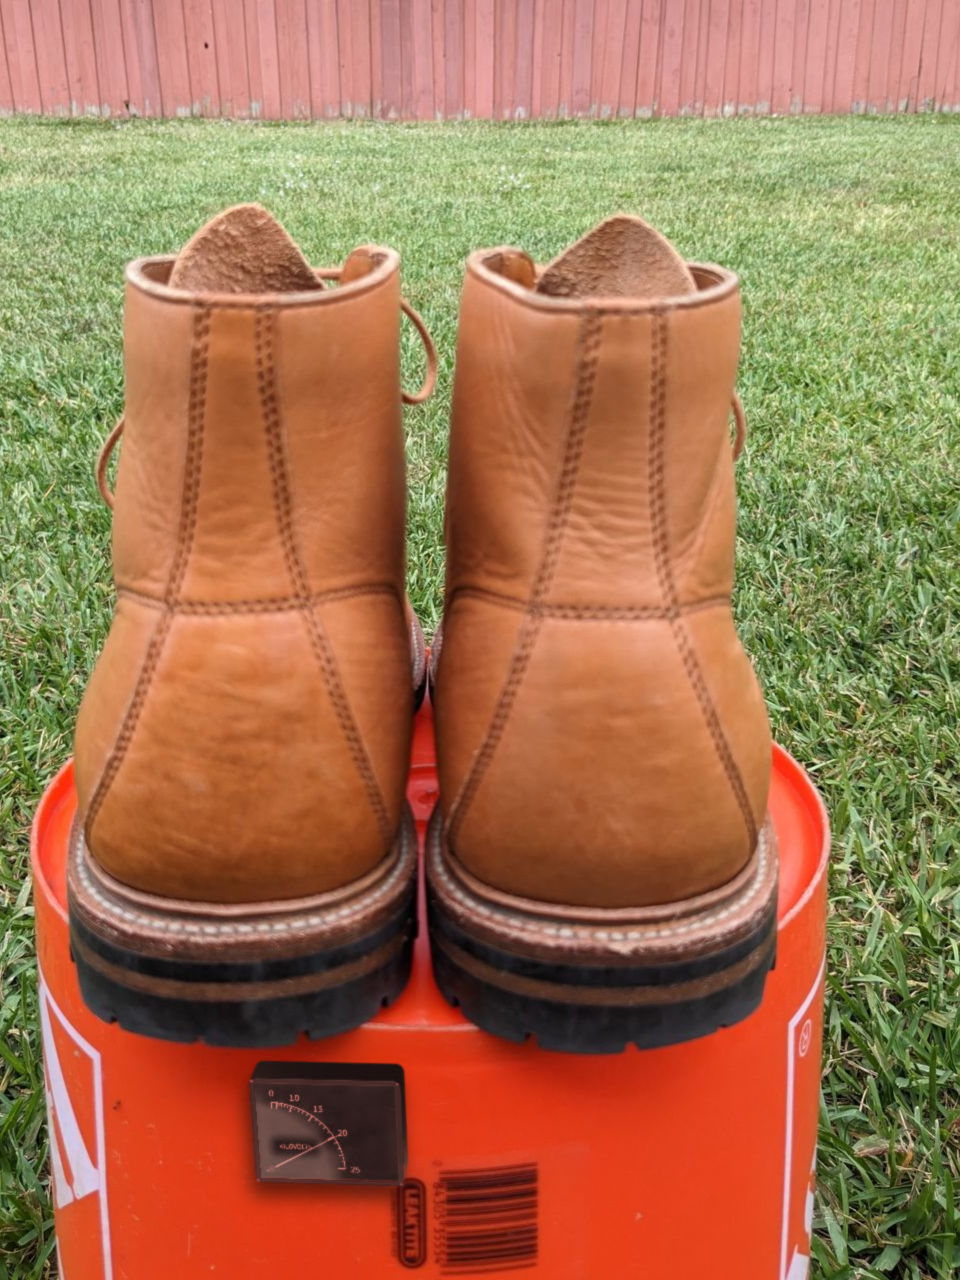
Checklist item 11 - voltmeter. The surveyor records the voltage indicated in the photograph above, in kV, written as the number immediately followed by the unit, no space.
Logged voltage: 20kV
